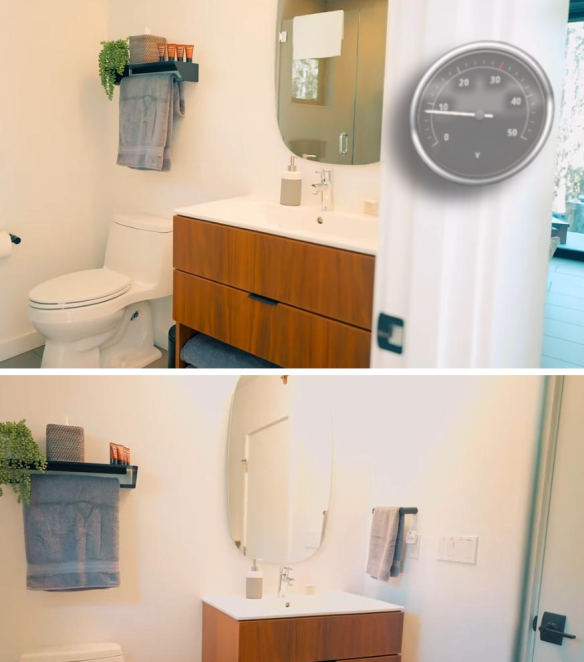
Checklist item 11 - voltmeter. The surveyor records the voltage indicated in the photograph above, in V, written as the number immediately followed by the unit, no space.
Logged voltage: 8V
